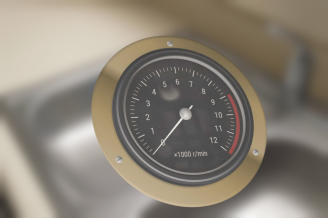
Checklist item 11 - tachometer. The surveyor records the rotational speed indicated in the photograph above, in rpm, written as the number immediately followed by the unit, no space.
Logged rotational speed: 0rpm
